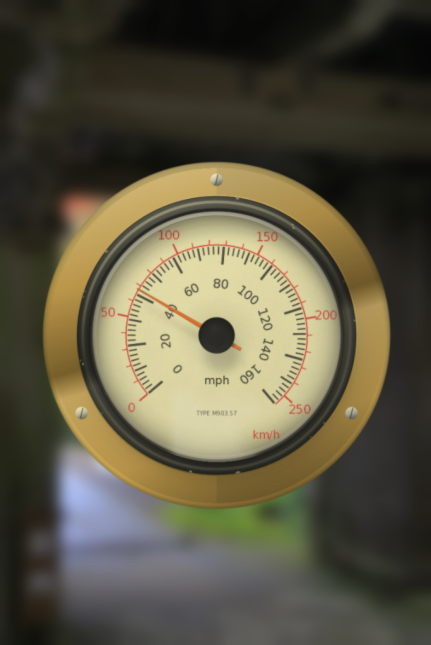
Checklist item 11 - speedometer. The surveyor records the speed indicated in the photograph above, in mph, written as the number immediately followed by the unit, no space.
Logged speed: 42mph
